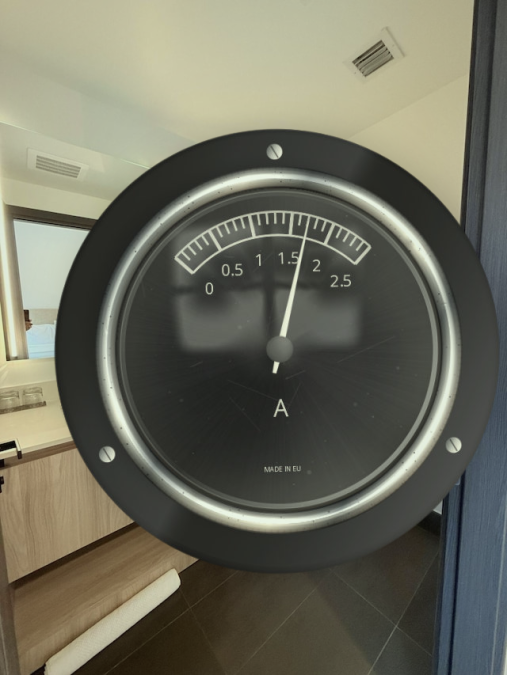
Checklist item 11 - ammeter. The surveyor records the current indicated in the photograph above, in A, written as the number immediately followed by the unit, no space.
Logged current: 1.7A
